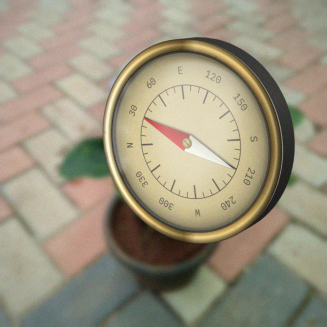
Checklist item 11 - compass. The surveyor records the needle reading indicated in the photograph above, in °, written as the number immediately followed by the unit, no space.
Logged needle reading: 30°
